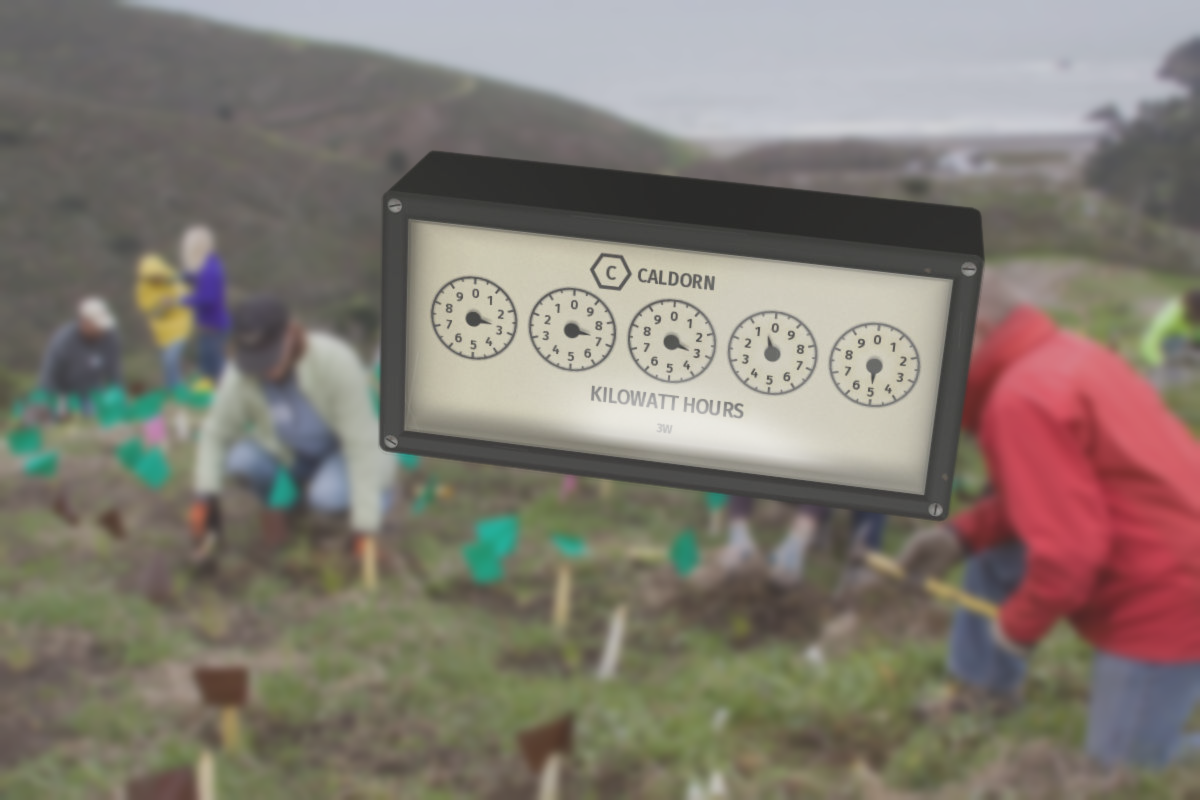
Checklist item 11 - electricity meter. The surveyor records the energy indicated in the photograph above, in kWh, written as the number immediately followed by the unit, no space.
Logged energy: 27305kWh
